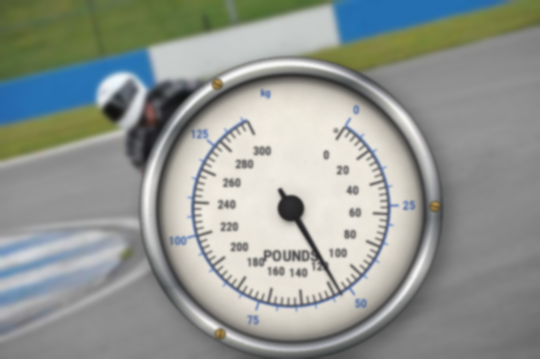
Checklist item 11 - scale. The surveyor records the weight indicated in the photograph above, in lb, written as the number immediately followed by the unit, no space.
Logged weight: 116lb
